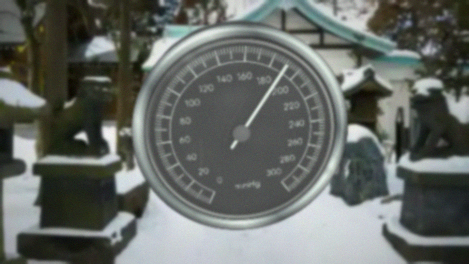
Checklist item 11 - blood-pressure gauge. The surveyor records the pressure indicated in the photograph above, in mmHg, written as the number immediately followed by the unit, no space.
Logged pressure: 190mmHg
